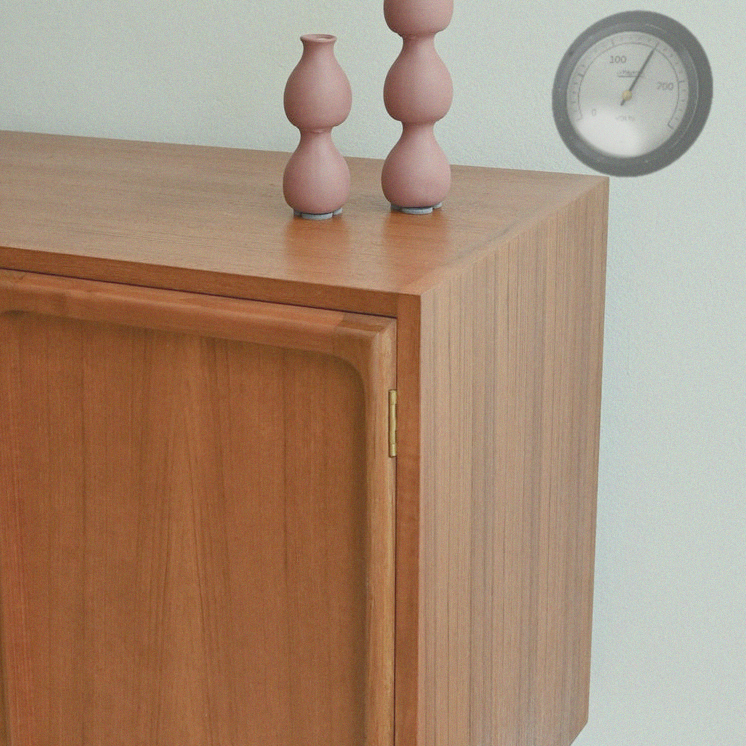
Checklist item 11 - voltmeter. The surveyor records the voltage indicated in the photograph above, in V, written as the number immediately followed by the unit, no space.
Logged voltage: 150V
